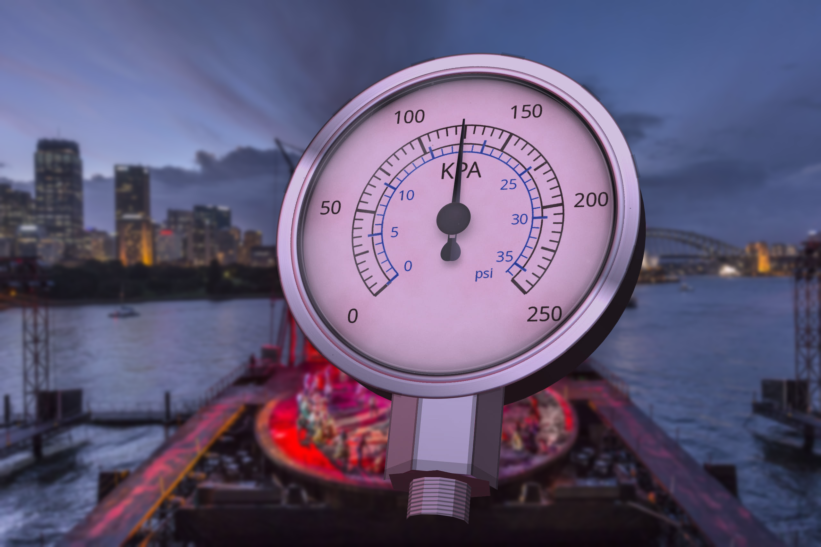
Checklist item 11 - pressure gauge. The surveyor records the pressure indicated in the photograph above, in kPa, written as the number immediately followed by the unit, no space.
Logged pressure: 125kPa
